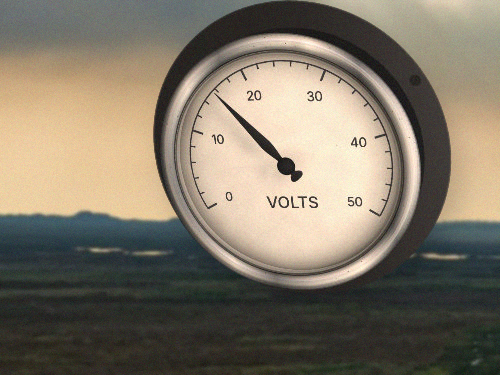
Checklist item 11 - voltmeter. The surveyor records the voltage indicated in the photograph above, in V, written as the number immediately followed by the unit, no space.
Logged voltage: 16V
